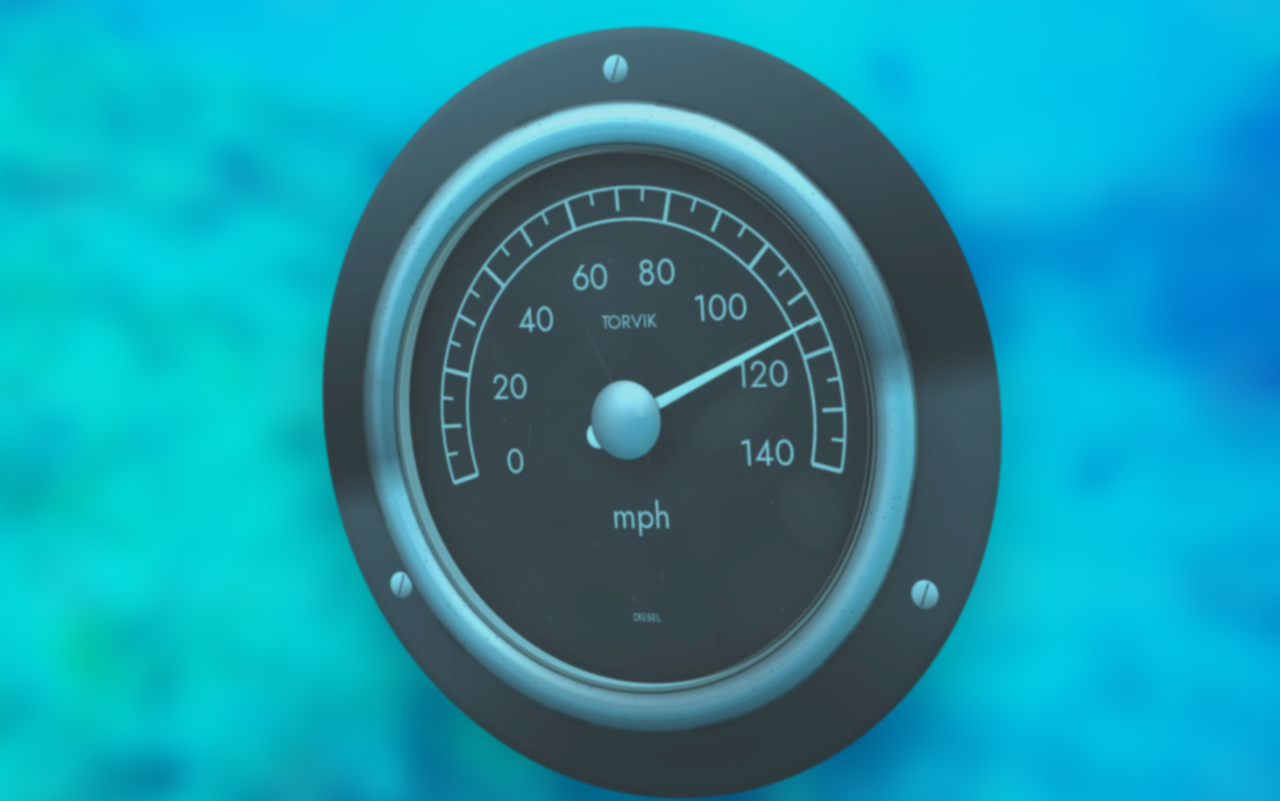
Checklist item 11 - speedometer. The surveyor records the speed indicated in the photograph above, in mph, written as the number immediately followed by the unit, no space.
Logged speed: 115mph
